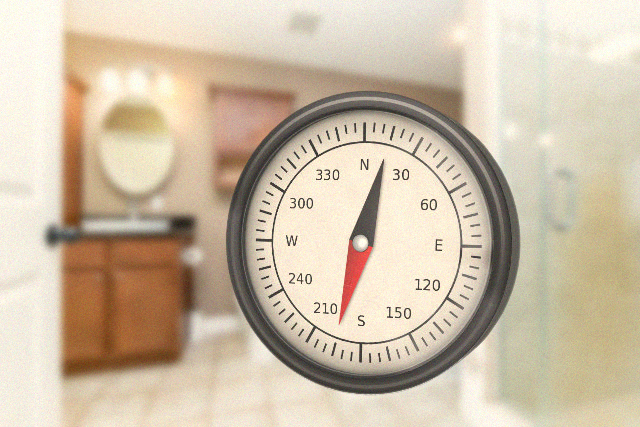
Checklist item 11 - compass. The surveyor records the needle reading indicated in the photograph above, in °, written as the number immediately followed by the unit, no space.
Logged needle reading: 195°
